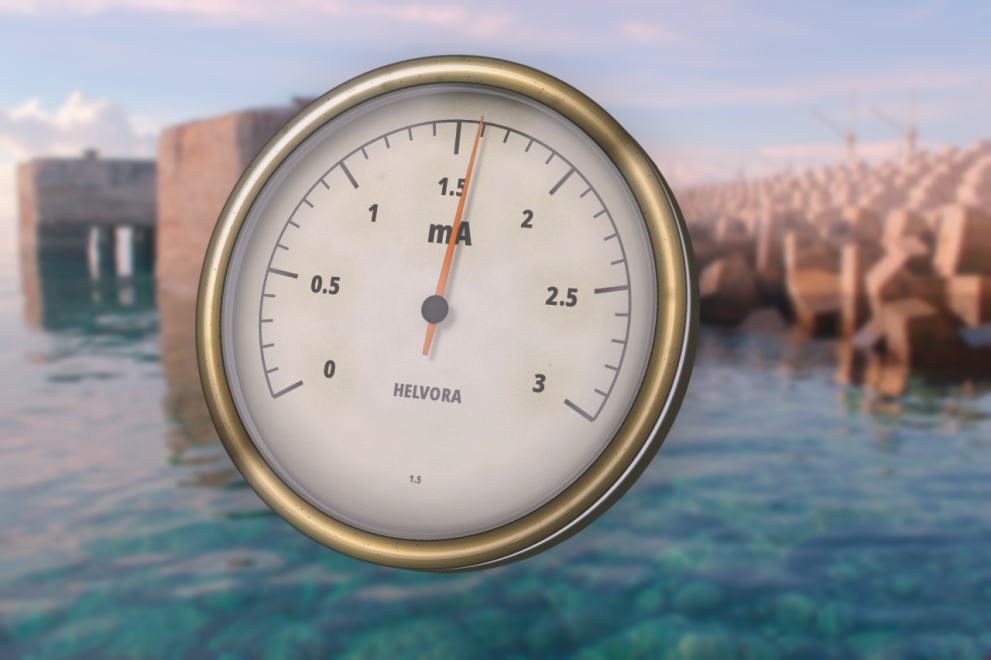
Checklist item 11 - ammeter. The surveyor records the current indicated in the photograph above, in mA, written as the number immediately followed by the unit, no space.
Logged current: 1.6mA
